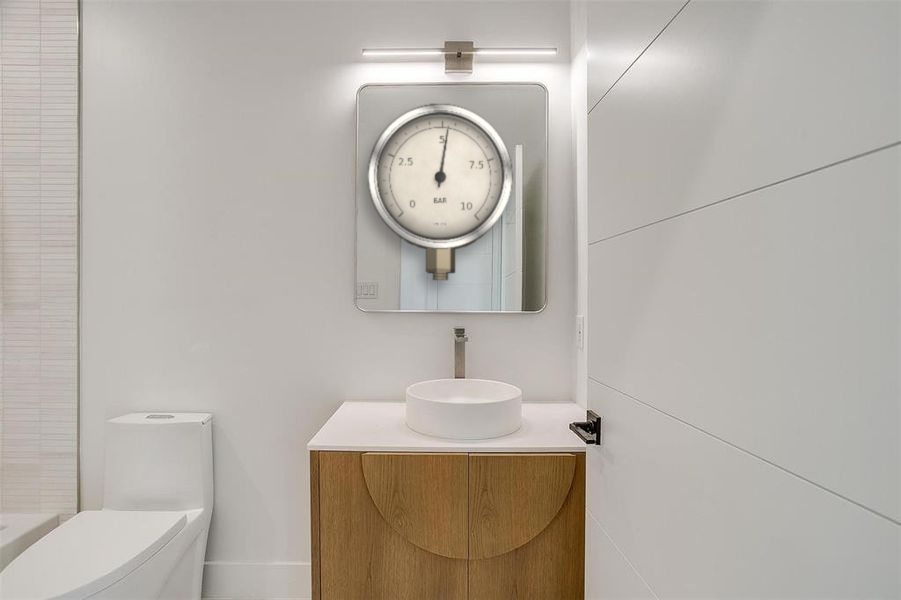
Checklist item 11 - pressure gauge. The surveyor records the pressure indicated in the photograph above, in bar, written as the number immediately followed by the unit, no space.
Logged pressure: 5.25bar
